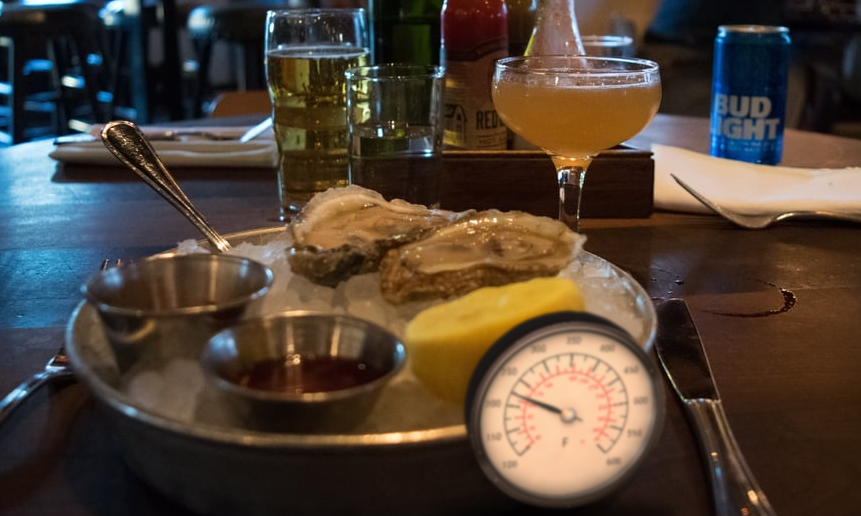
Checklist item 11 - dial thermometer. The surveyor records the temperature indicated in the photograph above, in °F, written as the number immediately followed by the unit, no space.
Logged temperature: 225°F
